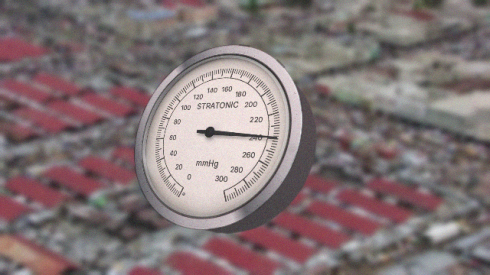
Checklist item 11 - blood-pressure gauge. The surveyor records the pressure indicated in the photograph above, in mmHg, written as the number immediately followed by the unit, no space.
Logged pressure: 240mmHg
